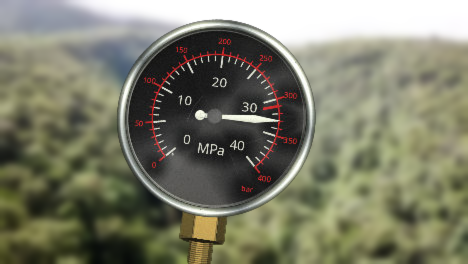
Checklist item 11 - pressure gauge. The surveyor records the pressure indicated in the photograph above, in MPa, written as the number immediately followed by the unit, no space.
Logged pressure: 33MPa
